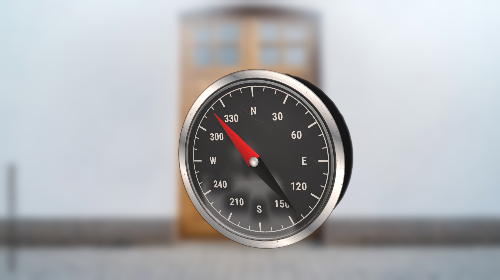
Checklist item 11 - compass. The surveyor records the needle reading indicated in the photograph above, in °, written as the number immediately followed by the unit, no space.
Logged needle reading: 320°
